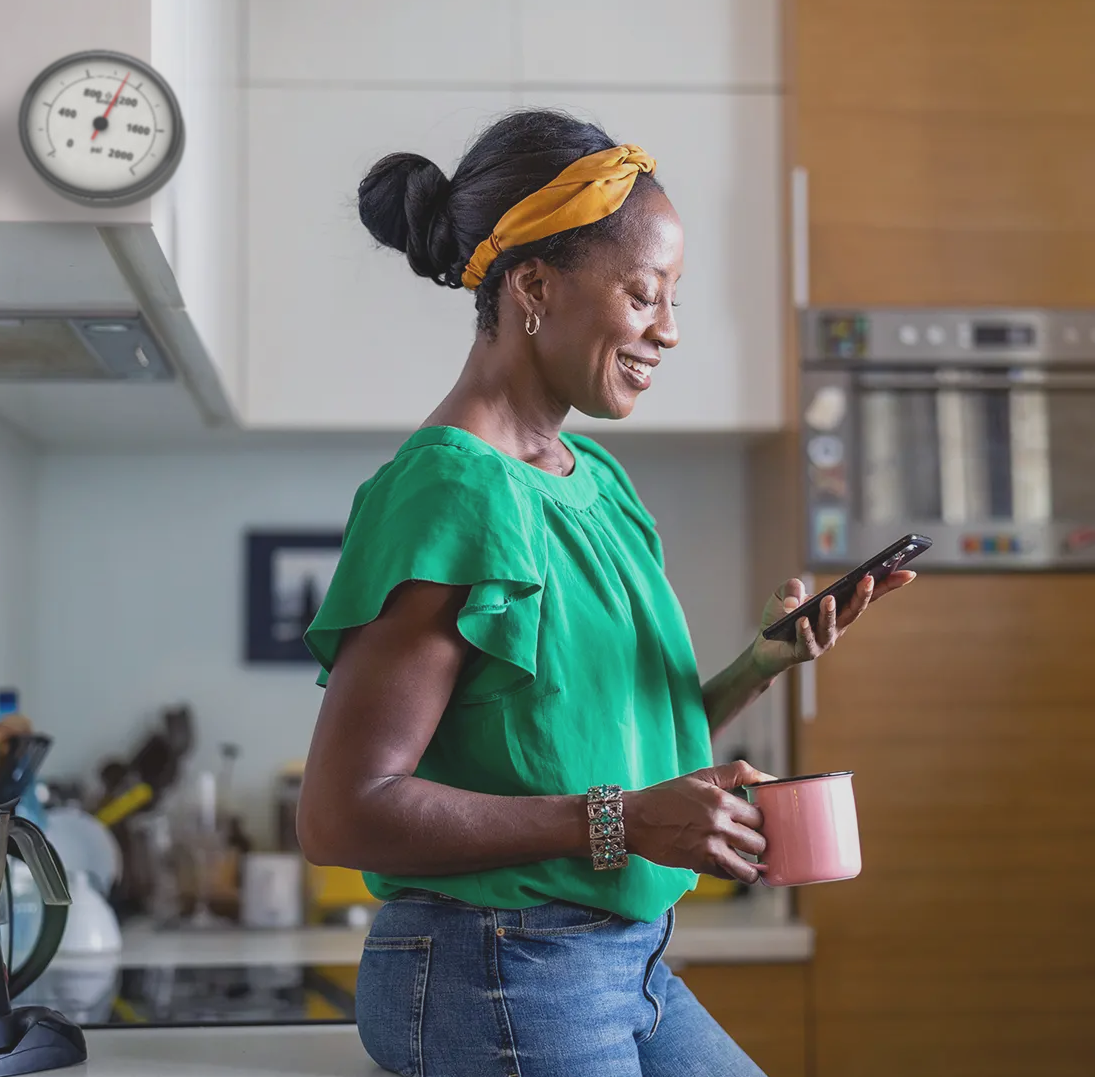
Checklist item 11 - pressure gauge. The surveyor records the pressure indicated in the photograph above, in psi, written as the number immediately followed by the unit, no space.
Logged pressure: 1100psi
